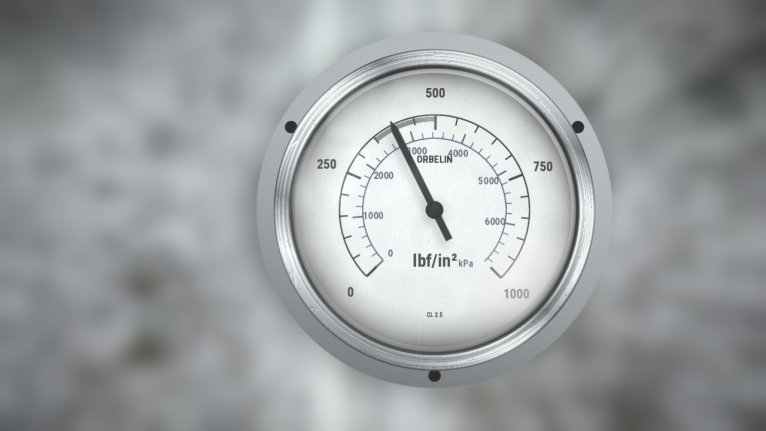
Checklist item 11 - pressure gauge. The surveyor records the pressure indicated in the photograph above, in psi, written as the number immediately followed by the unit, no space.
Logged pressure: 400psi
